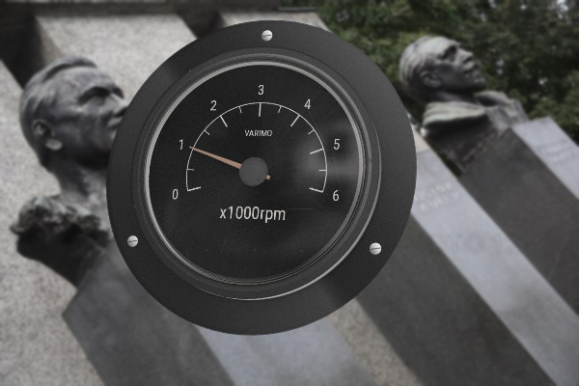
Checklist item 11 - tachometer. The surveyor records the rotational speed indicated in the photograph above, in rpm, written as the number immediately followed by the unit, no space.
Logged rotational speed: 1000rpm
